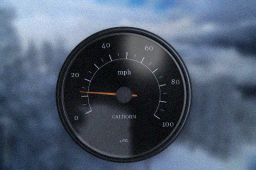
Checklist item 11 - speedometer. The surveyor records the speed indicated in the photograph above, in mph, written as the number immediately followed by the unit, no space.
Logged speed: 12.5mph
